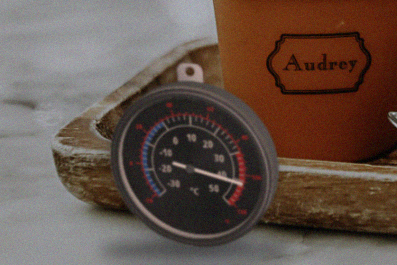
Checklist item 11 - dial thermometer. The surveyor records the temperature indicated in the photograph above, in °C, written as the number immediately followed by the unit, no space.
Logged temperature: 40°C
